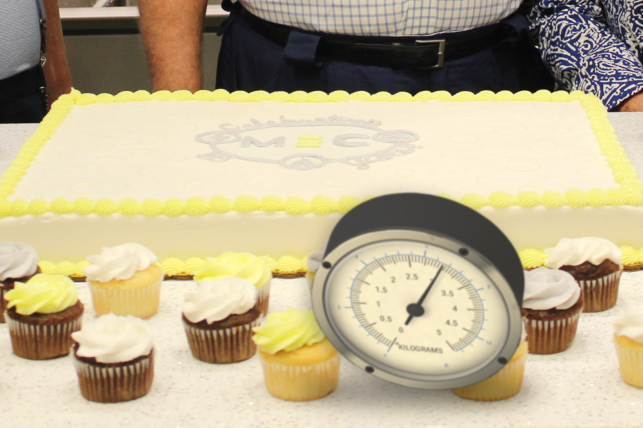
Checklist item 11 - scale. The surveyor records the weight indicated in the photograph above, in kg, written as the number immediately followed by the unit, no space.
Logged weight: 3kg
